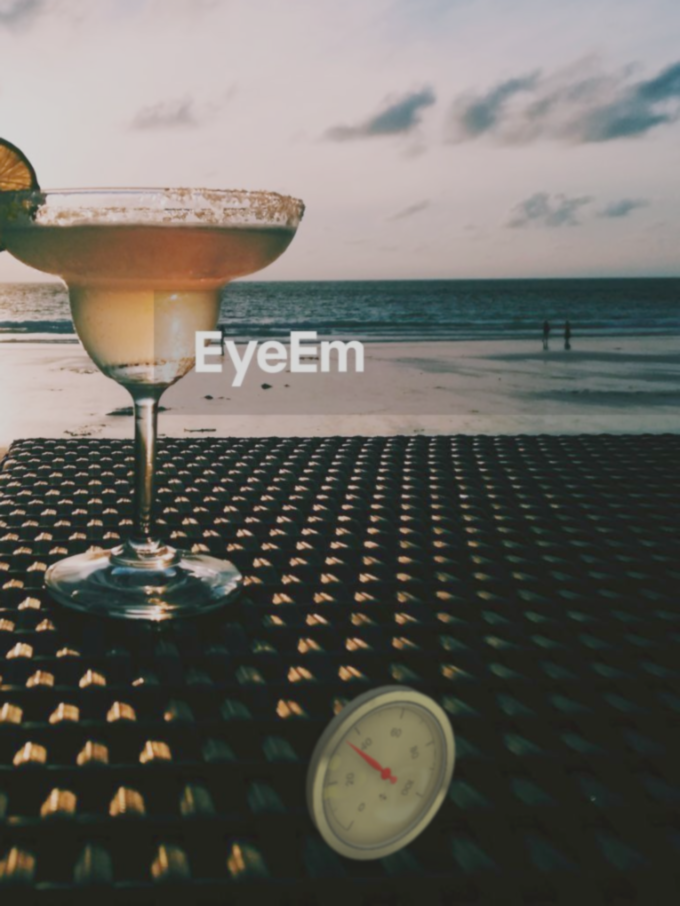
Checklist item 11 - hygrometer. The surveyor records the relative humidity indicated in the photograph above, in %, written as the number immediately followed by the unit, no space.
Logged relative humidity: 35%
